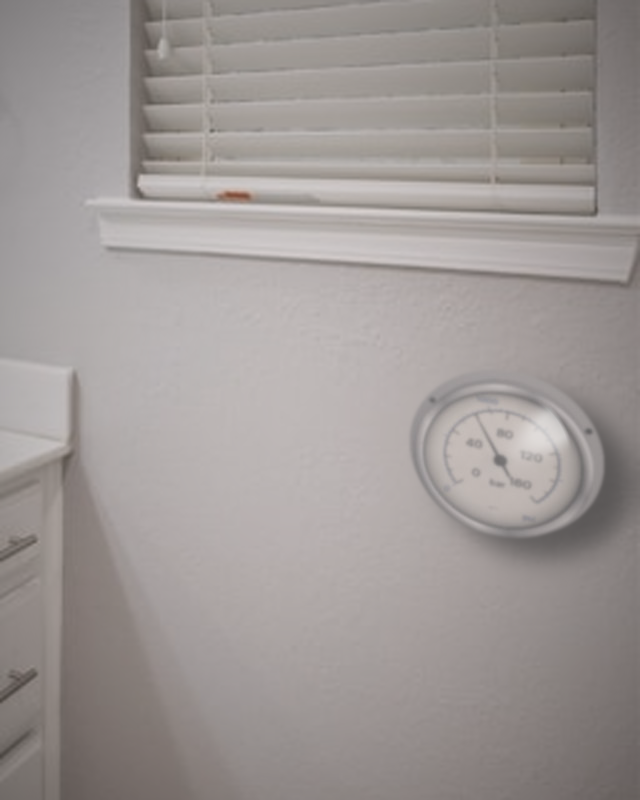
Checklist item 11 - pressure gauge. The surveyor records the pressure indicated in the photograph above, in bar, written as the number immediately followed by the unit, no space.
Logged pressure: 60bar
